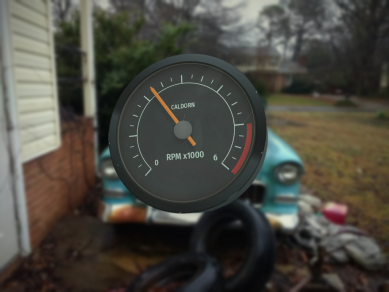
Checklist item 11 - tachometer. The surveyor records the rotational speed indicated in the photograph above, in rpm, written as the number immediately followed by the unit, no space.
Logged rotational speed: 2250rpm
